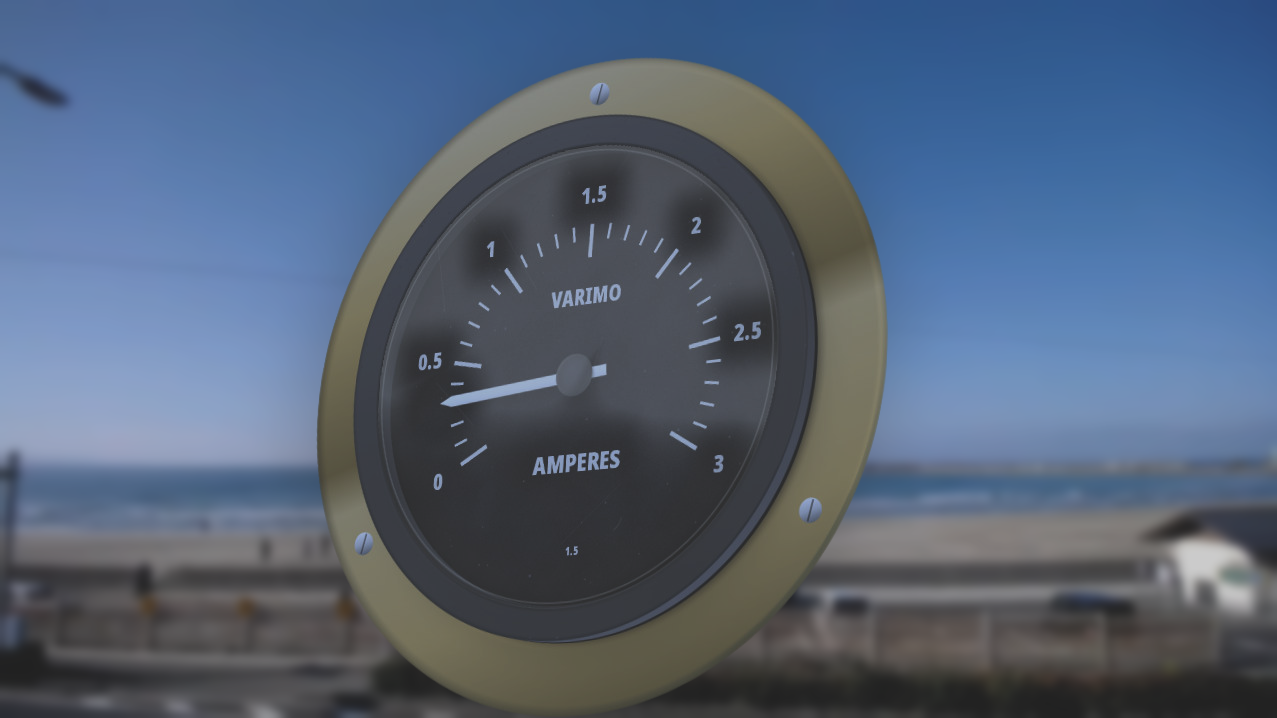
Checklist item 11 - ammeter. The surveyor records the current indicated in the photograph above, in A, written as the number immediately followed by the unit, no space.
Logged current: 0.3A
